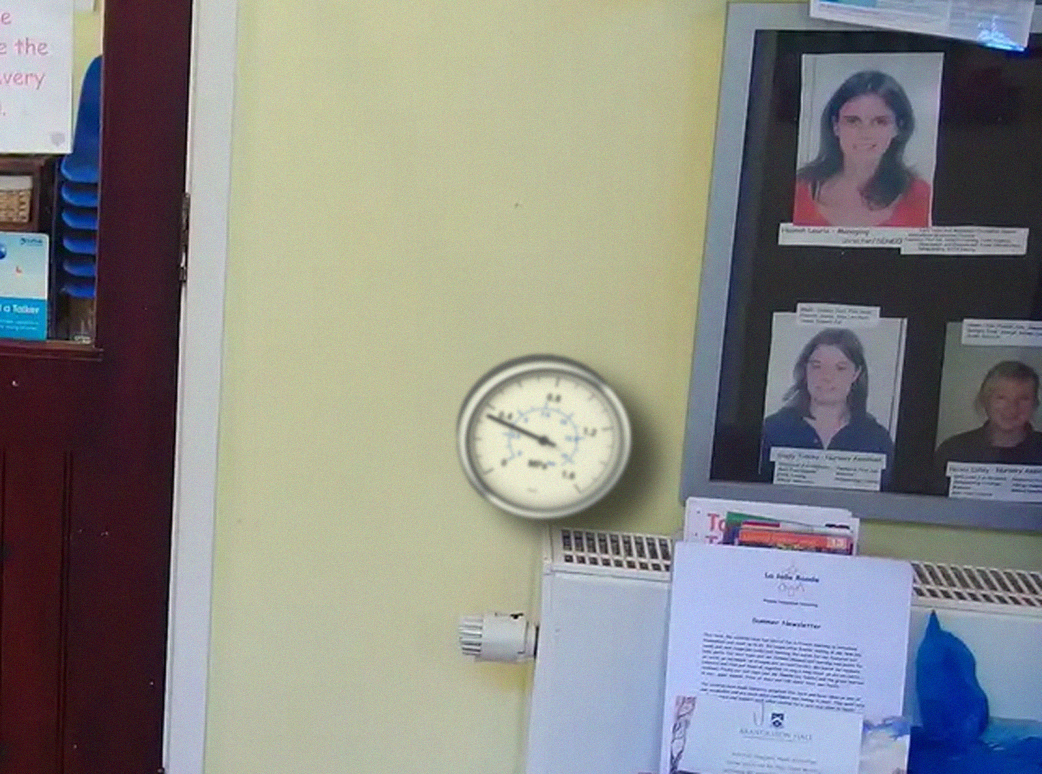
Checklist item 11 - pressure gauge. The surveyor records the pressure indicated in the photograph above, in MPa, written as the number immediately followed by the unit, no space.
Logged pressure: 0.35MPa
